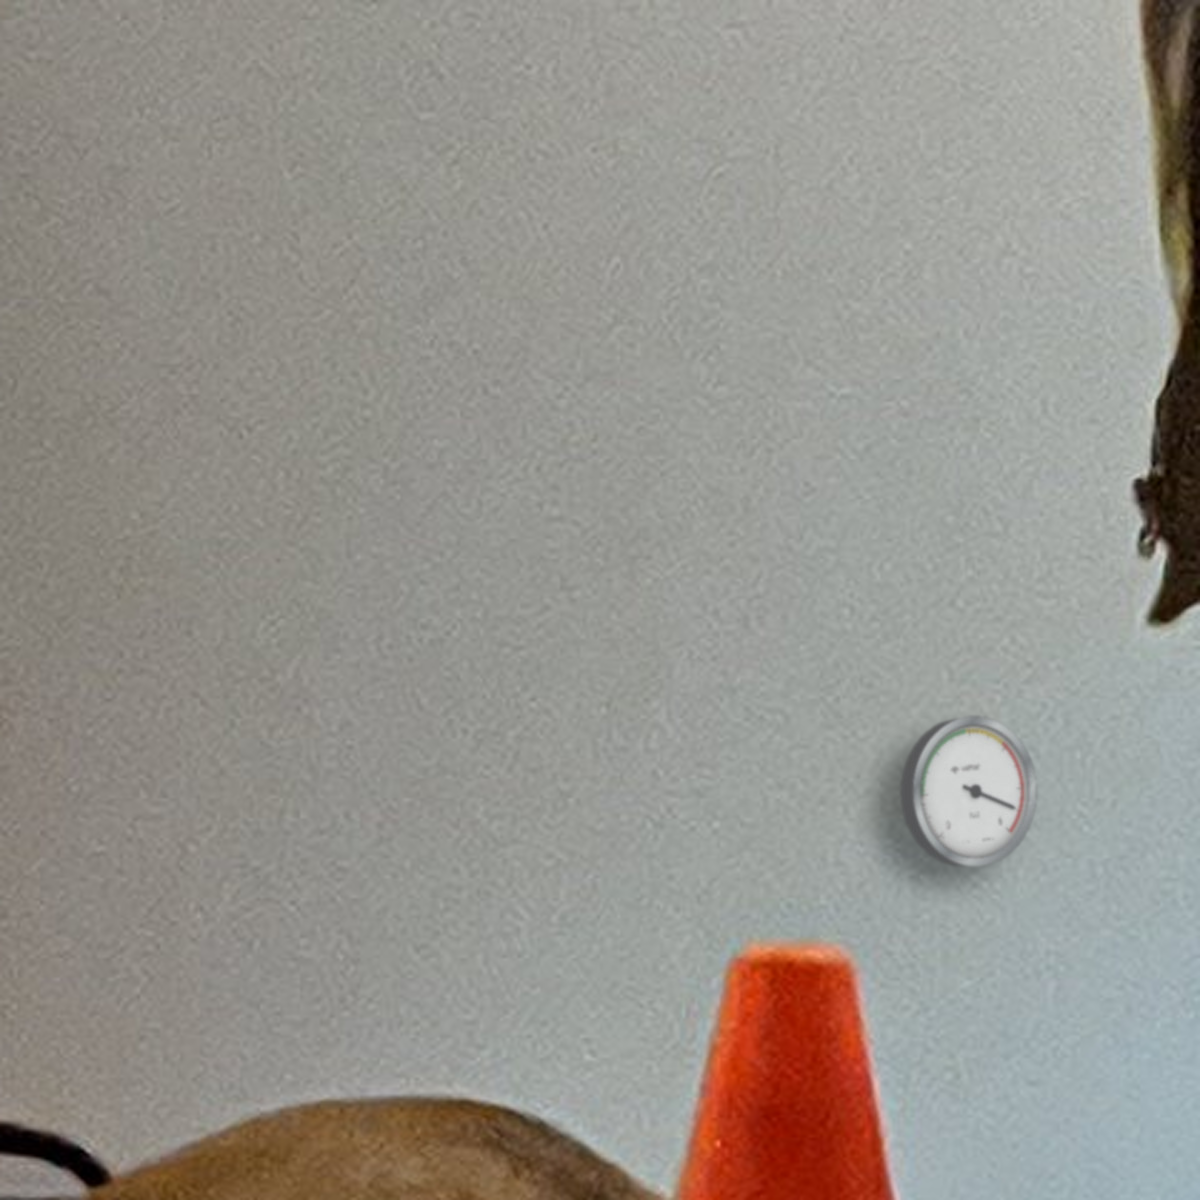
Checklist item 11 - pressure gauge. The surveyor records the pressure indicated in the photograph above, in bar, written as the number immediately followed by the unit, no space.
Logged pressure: 5.5bar
